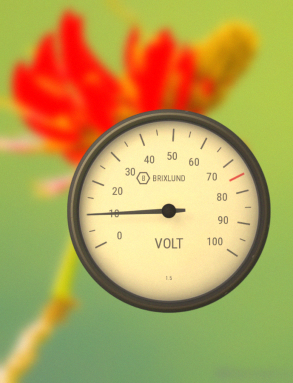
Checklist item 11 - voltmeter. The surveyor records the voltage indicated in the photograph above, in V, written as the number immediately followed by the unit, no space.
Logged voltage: 10V
